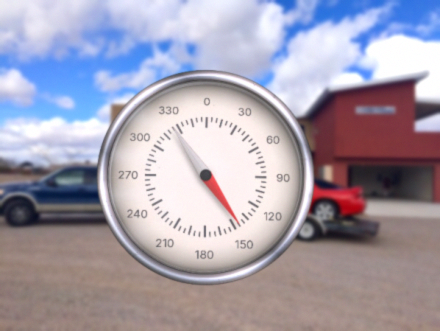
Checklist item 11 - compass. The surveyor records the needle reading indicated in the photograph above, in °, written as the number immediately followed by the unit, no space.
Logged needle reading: 145°
